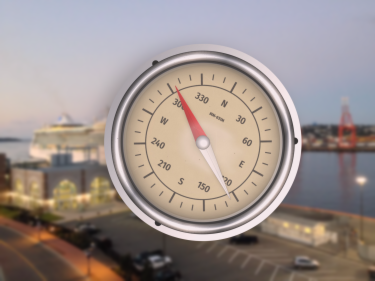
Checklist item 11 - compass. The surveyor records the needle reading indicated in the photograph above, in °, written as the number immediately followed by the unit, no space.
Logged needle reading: 305°
